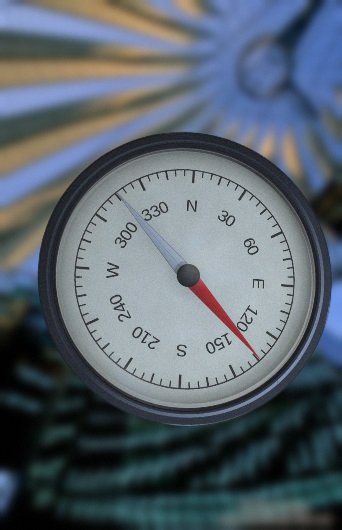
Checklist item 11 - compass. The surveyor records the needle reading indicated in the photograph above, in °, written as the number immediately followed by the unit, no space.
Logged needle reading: 135°
